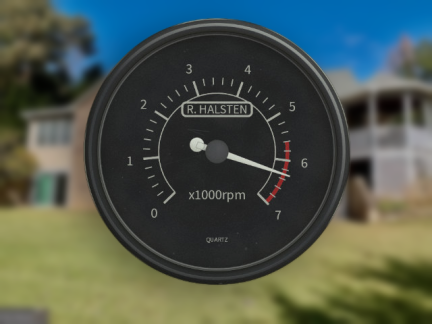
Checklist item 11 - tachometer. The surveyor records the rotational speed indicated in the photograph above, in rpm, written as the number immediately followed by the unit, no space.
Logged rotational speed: 6300rpm
